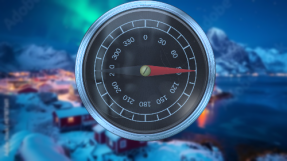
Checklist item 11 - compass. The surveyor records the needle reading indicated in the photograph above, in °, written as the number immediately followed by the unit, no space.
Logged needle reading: 90°
